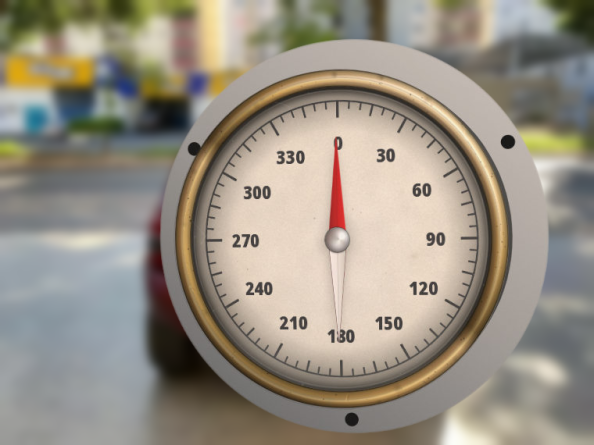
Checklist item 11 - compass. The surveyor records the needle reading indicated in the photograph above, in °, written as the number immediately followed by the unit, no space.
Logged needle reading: 0°
